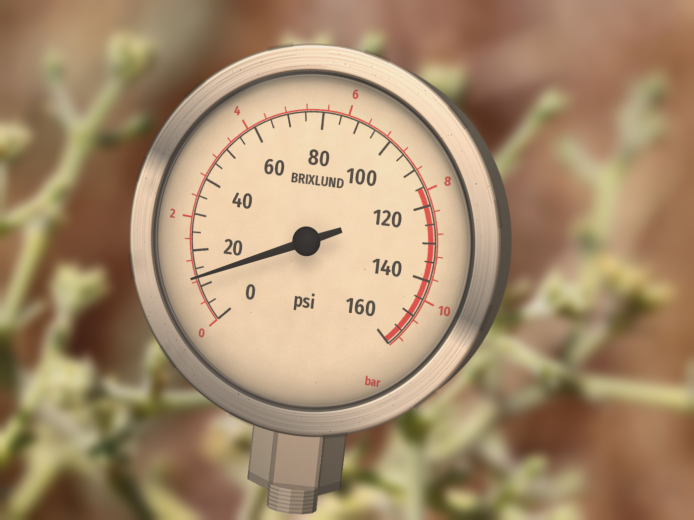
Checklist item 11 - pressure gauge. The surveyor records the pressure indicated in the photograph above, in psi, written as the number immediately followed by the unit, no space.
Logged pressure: 12.5psi
